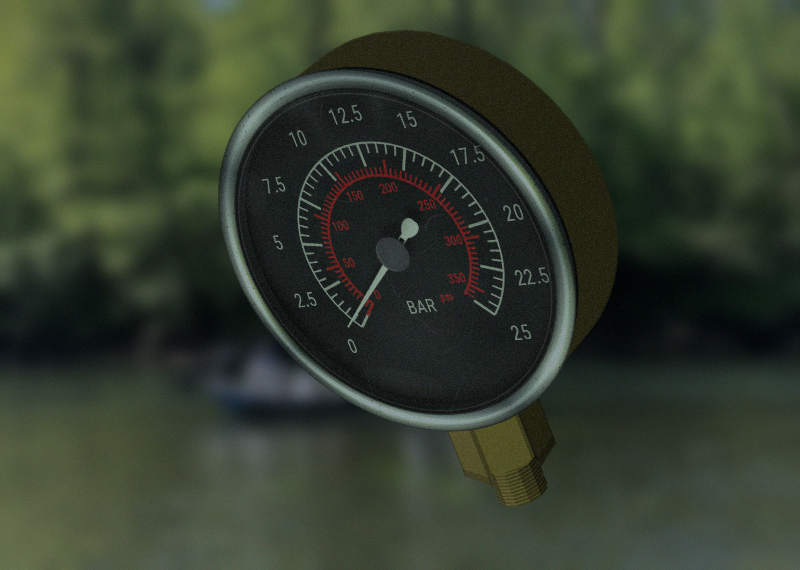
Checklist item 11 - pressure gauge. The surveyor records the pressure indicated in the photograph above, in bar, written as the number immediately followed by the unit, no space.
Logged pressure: 0.5bar
